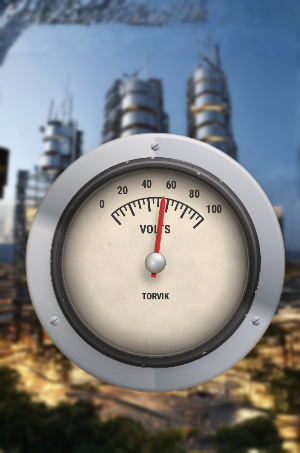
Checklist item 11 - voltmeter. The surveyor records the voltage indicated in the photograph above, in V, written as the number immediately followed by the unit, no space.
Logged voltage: 55V
